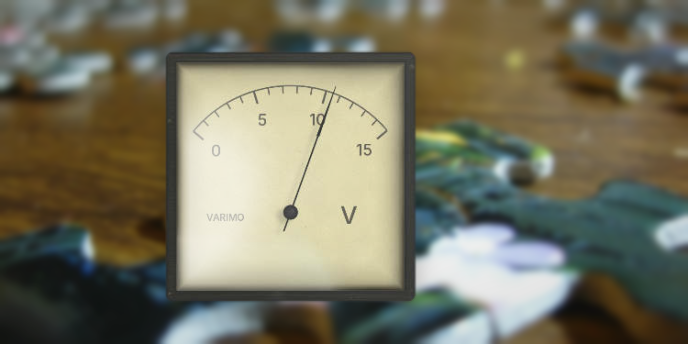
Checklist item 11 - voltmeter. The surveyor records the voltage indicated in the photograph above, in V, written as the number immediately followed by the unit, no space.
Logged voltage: 10.5V
